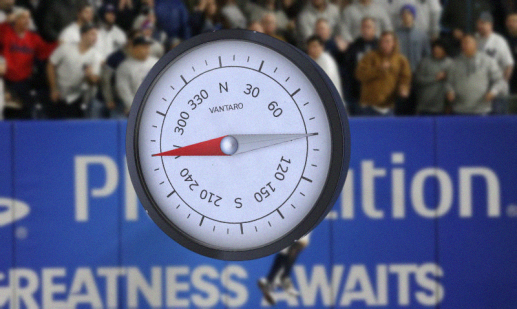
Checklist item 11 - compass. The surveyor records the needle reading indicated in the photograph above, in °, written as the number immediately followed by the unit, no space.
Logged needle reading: 270°
